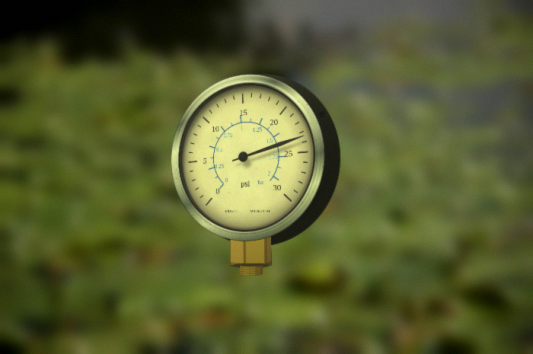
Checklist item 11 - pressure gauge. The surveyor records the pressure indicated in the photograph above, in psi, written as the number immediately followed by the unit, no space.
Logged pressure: 23.5psi
